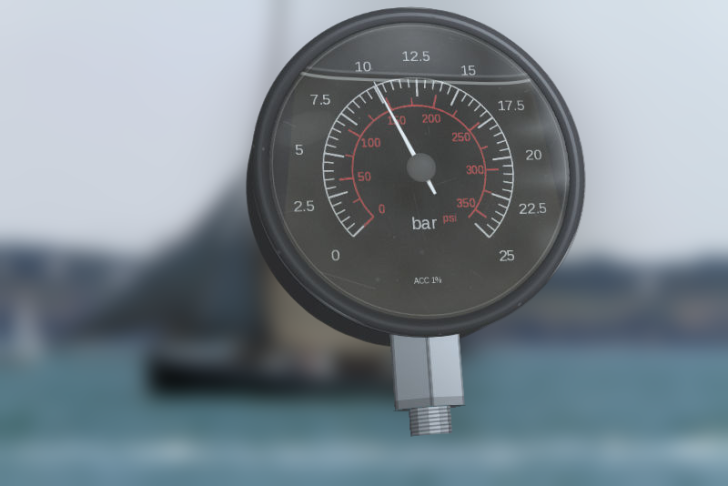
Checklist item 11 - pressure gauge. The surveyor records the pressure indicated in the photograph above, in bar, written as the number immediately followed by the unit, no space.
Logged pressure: 10bar
